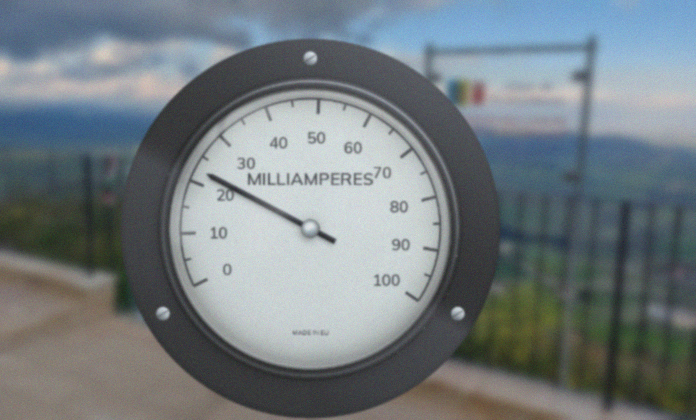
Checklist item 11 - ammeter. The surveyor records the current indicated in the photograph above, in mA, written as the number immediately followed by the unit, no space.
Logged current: 22.5mA
